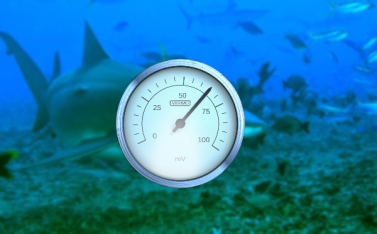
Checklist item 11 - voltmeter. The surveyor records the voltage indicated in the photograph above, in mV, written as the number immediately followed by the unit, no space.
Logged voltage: 65mV
